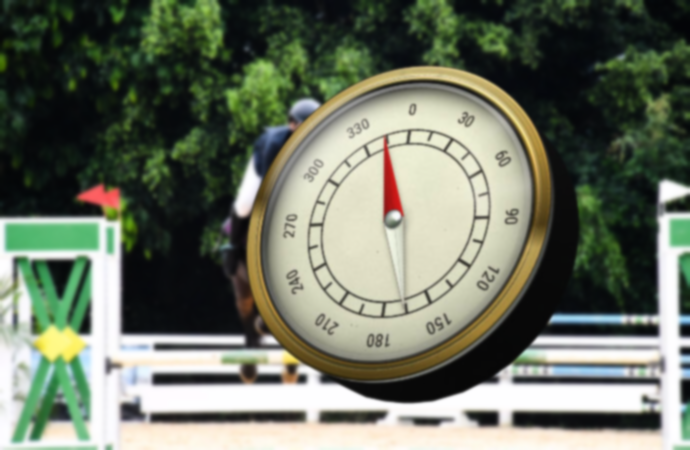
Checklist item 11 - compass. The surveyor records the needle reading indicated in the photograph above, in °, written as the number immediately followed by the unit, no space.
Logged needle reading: 345°
